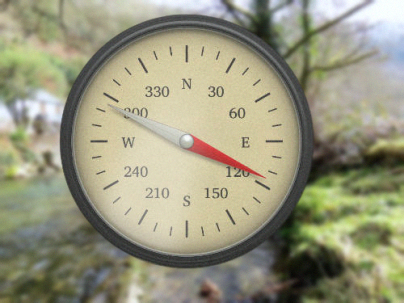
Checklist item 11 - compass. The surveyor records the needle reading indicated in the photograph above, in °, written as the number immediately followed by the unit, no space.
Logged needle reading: 115°
